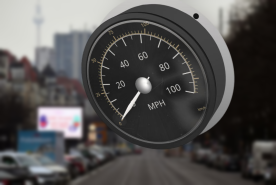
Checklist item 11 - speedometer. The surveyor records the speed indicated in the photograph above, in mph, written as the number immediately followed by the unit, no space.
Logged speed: 0mph
